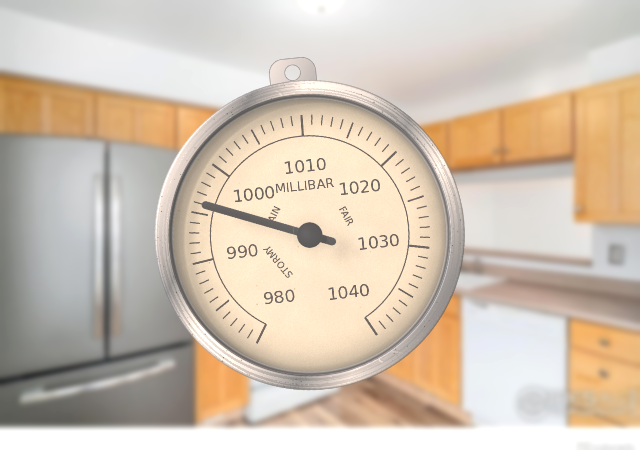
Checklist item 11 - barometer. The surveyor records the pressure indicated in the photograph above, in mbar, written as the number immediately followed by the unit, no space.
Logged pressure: 996mbar
